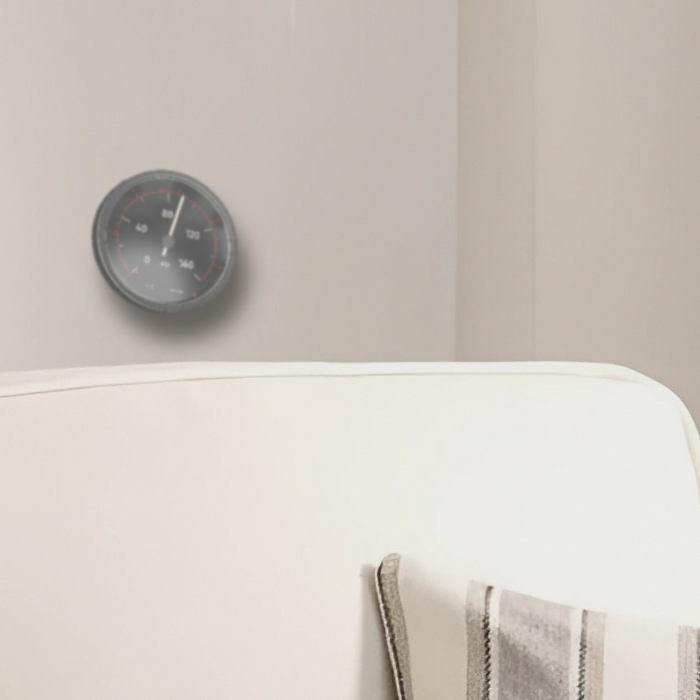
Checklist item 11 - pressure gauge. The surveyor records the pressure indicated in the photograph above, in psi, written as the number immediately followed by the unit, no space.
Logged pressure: 90psi
